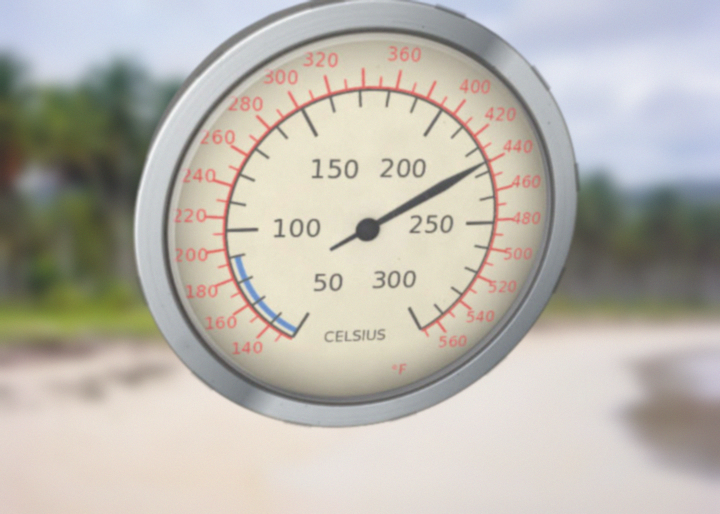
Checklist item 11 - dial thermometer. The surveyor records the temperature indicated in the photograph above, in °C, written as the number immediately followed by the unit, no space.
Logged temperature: 225°C
